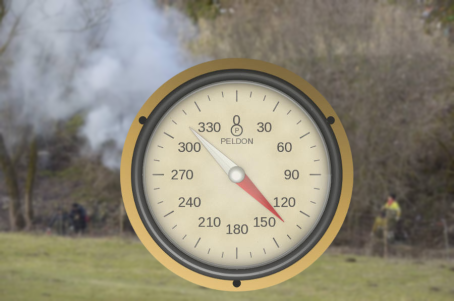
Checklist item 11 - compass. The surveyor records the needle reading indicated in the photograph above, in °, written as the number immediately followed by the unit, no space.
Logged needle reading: 135°
